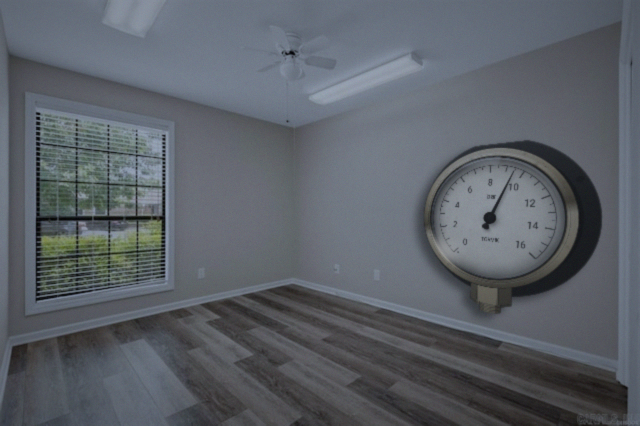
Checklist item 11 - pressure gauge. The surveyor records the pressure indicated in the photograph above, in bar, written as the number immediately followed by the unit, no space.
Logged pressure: 9.5bar
